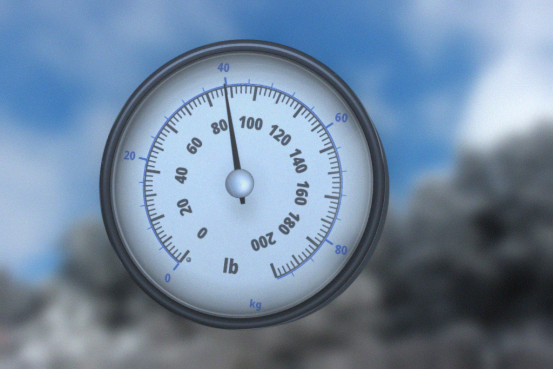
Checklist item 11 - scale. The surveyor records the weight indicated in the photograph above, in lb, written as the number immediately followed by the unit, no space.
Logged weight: 88lb
